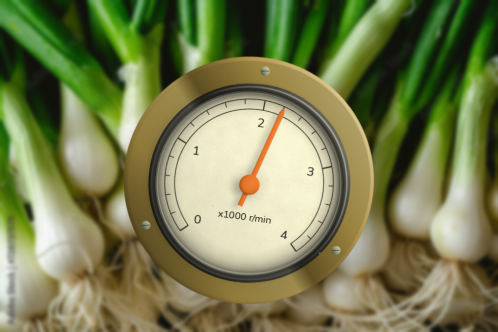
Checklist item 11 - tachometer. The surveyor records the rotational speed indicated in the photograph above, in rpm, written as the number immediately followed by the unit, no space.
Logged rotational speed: 2200rpm
